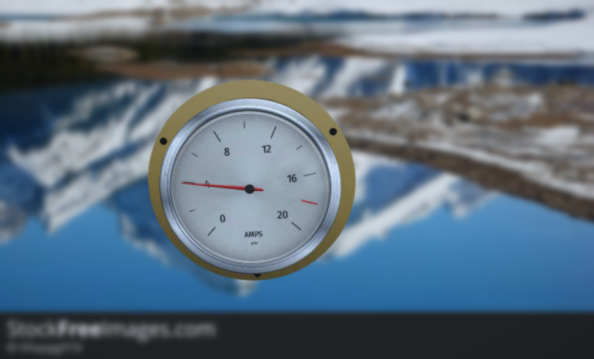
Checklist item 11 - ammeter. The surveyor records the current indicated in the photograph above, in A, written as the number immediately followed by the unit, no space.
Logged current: 4A
